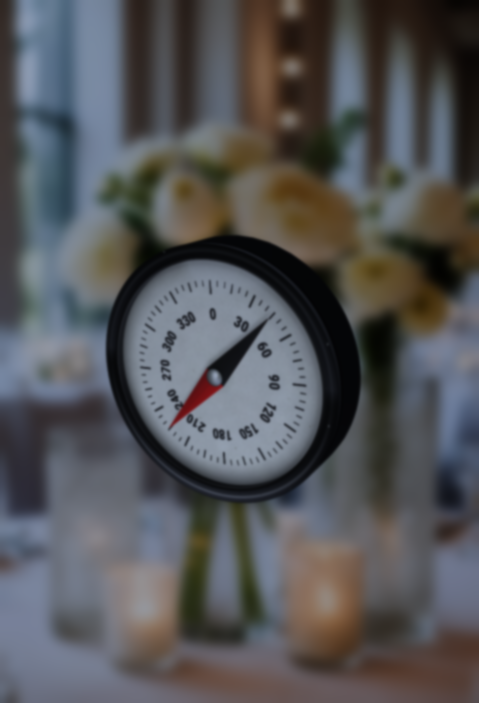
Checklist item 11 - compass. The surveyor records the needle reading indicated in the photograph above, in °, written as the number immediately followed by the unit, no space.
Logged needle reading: 225°
